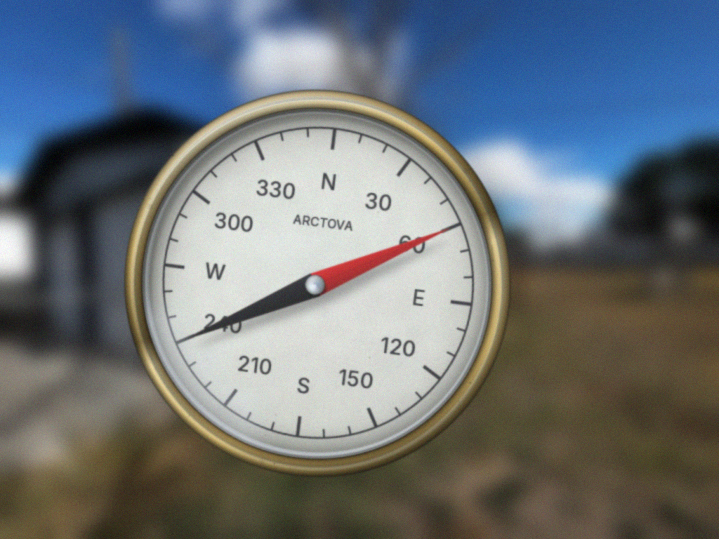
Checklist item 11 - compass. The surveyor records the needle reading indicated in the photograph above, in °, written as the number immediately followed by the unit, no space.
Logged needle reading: 60°
